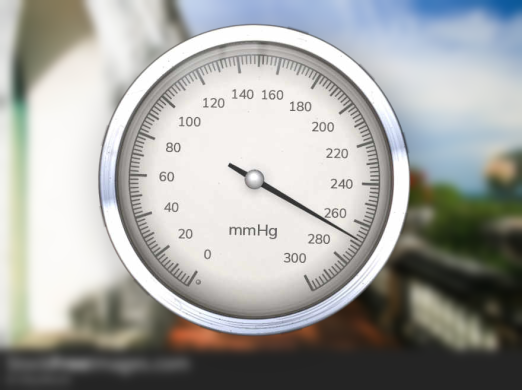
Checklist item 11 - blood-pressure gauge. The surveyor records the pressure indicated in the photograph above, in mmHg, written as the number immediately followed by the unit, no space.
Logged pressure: 268mmHg
